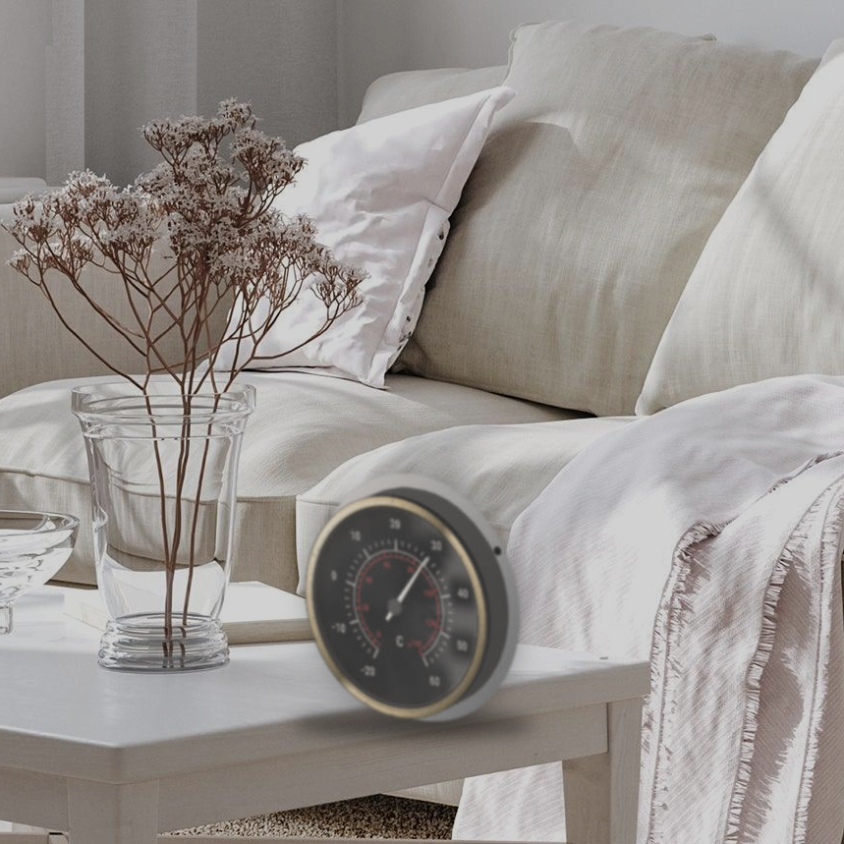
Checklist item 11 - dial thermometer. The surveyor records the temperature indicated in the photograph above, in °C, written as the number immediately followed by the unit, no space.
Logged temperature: 30°C
